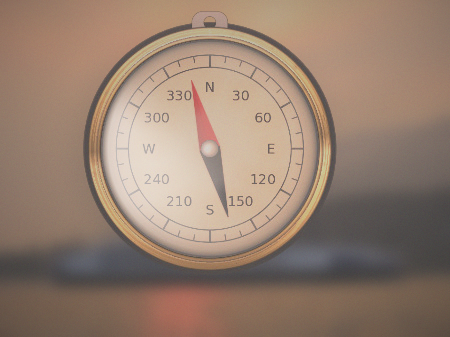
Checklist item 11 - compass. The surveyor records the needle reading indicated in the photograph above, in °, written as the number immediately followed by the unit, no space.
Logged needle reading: 345°
